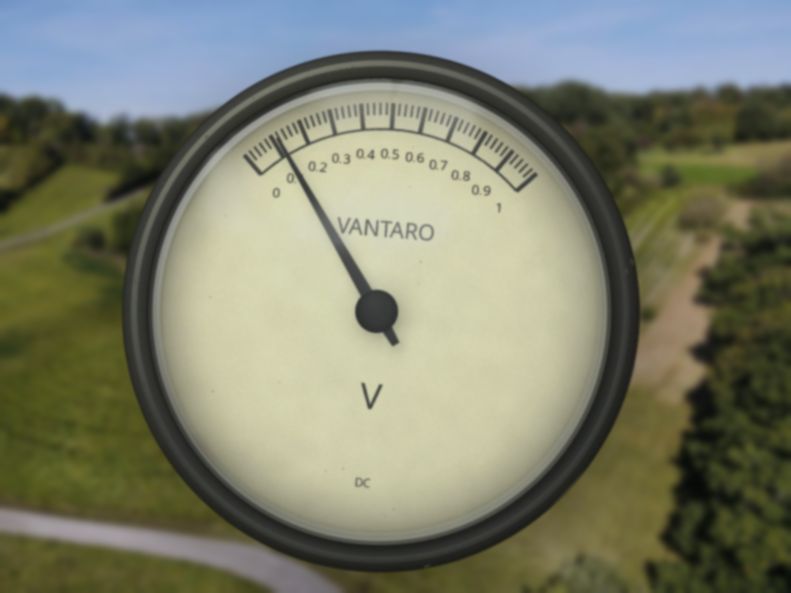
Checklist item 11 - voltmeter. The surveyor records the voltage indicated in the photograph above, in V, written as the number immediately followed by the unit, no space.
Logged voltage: 0.12V
